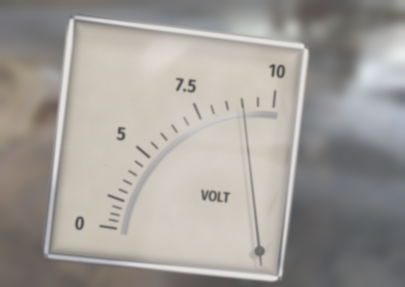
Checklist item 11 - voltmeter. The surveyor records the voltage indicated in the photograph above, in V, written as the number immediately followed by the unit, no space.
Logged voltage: 9V
